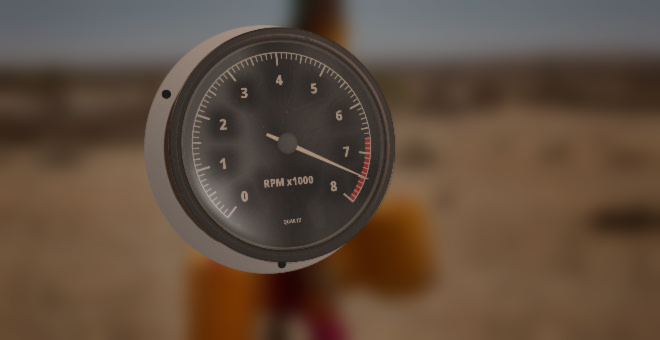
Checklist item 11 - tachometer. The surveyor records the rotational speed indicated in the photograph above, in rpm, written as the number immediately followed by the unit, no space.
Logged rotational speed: 7500rpm
